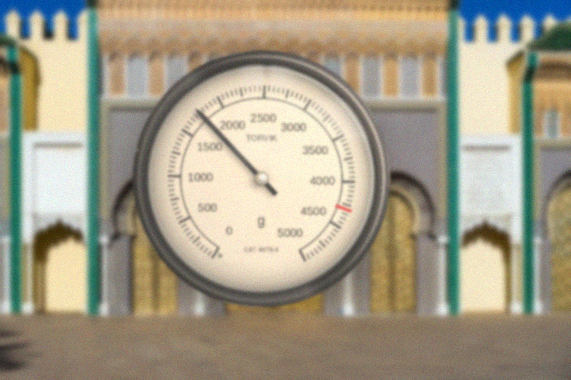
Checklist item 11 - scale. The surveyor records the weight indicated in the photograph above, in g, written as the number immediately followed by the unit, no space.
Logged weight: 1750g
